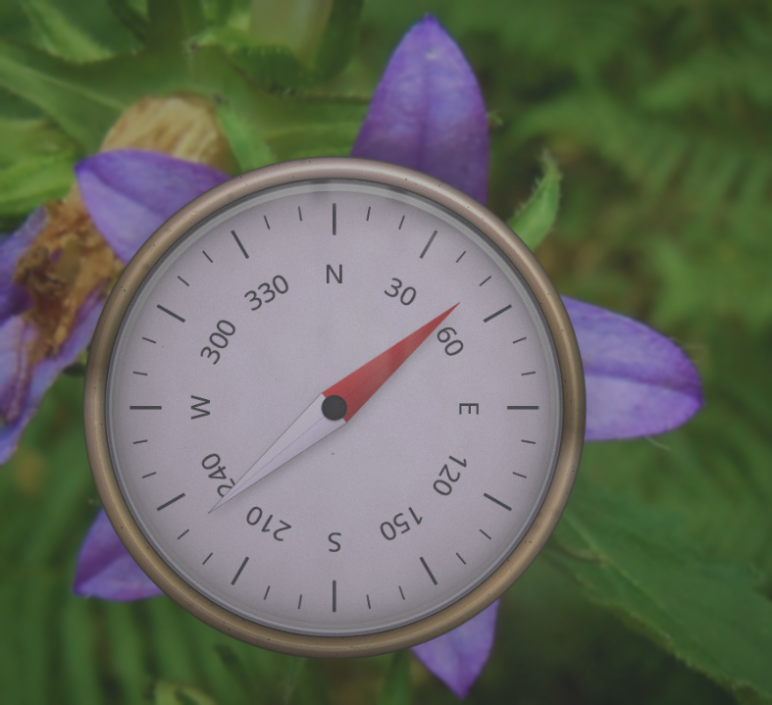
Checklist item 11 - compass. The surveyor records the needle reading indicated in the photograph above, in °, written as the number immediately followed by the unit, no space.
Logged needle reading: 50°
